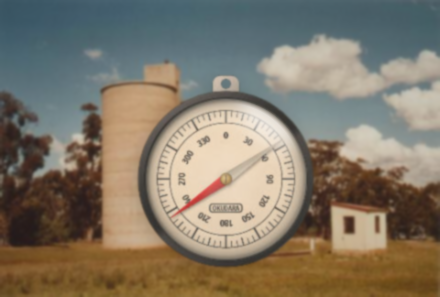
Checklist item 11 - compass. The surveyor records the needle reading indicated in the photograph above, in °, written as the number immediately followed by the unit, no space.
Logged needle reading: 235°
